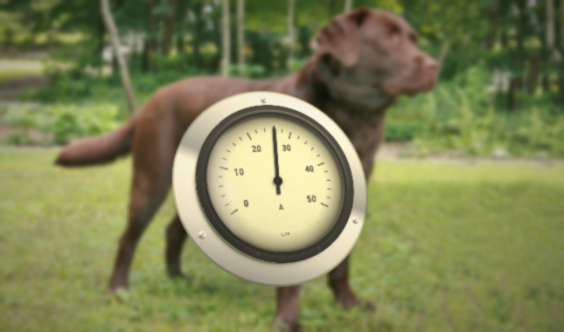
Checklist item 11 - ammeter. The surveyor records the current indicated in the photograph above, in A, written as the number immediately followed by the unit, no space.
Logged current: 26A
